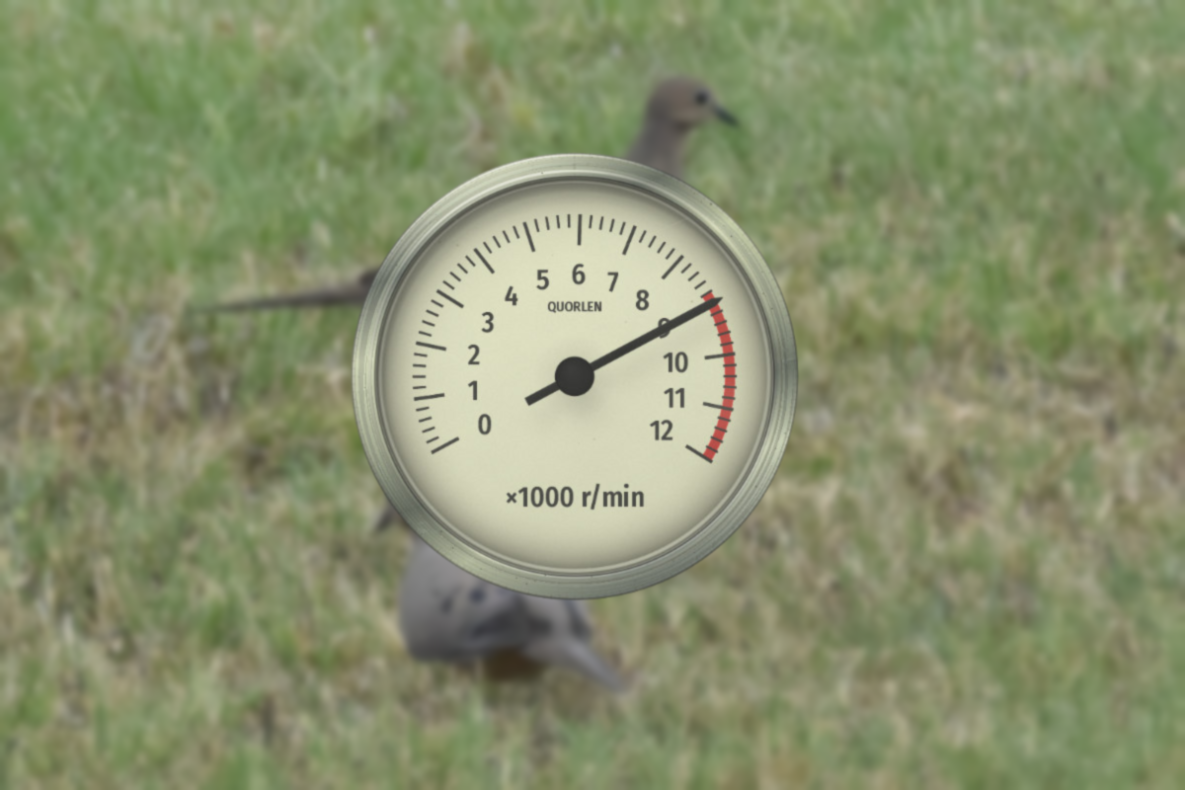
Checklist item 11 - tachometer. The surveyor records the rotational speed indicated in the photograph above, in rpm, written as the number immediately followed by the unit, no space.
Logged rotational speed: 9000rpm
